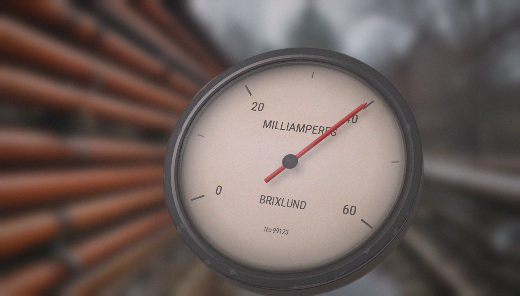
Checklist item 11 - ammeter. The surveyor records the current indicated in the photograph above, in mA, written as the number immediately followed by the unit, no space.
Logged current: 40mA
